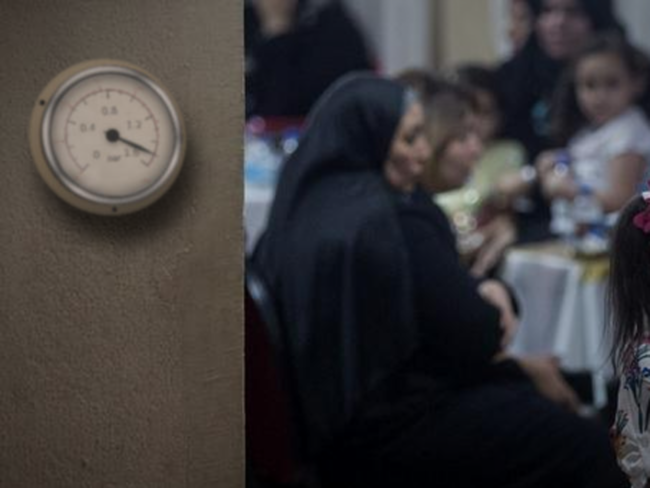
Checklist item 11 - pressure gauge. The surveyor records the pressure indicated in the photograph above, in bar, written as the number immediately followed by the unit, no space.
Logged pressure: 1.5bar
